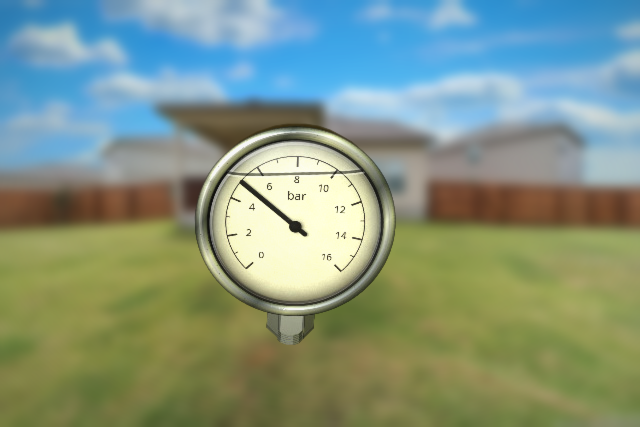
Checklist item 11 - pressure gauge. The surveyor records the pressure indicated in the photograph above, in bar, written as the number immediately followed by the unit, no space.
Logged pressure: 5bar
